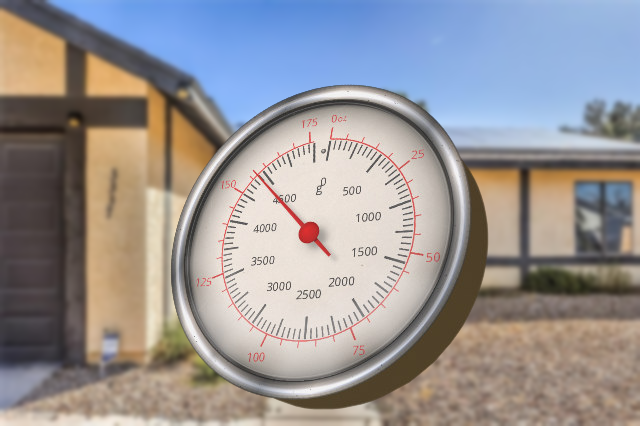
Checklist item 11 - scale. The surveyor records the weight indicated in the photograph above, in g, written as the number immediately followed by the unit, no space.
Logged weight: 4450g
